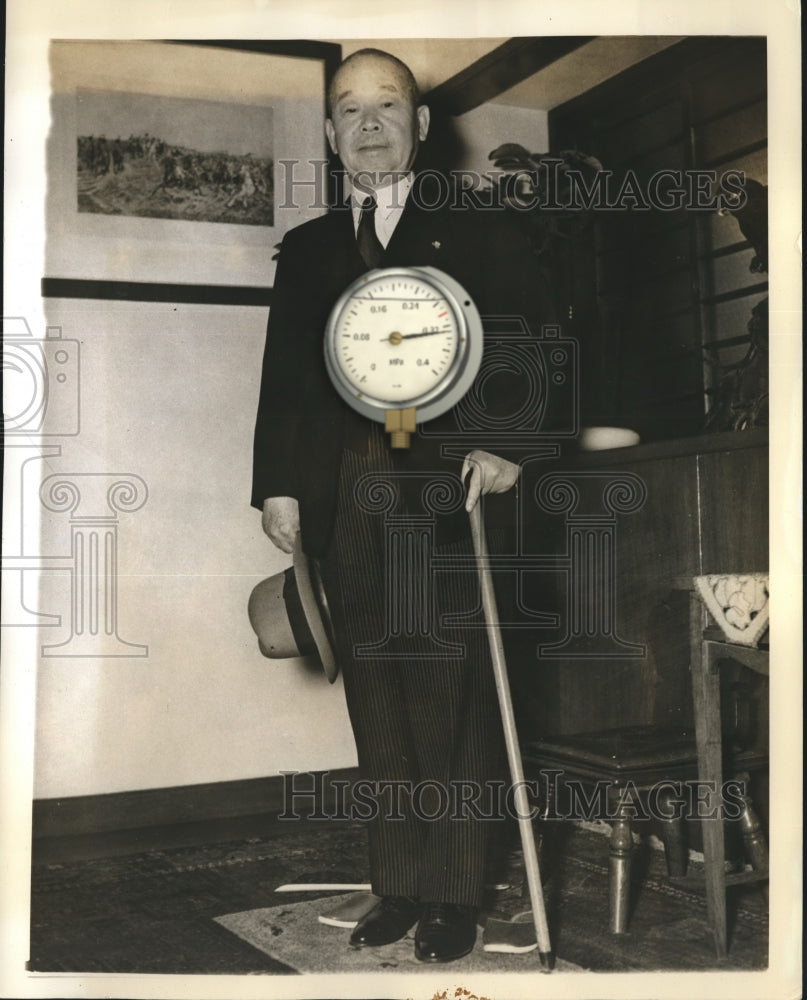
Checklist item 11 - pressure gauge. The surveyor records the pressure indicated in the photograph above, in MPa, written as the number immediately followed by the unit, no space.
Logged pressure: 0.33MPa
